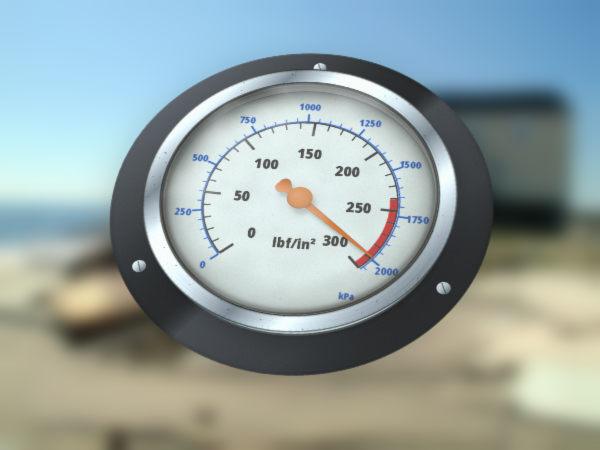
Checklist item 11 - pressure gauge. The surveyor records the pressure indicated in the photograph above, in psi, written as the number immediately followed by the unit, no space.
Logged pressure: 290psi
